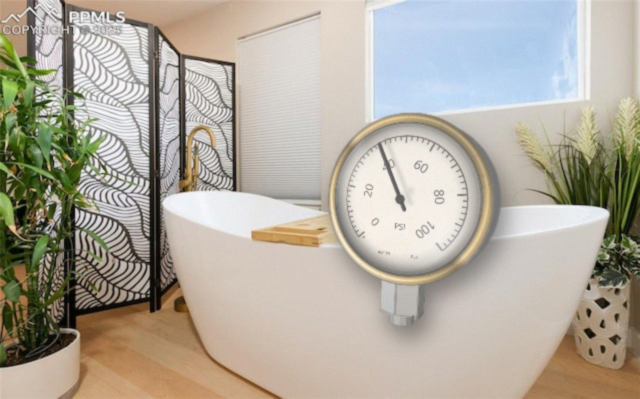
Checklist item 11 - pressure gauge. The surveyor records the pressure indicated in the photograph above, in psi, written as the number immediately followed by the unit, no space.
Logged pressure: 40psi
